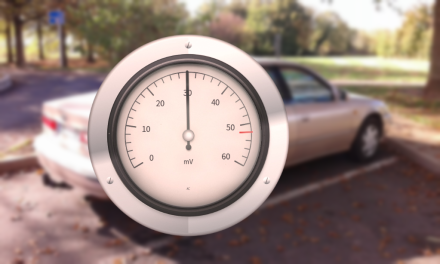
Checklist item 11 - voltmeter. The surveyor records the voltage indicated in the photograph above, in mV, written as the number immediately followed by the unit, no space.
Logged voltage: 30mV
